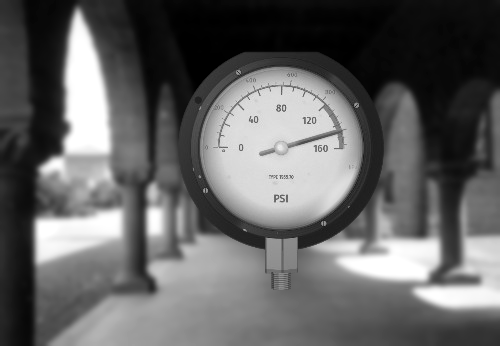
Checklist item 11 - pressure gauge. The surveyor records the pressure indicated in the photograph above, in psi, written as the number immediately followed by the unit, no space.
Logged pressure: 145psi
